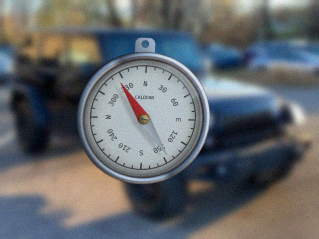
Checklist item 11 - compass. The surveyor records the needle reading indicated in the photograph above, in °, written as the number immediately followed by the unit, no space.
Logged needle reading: 325°
